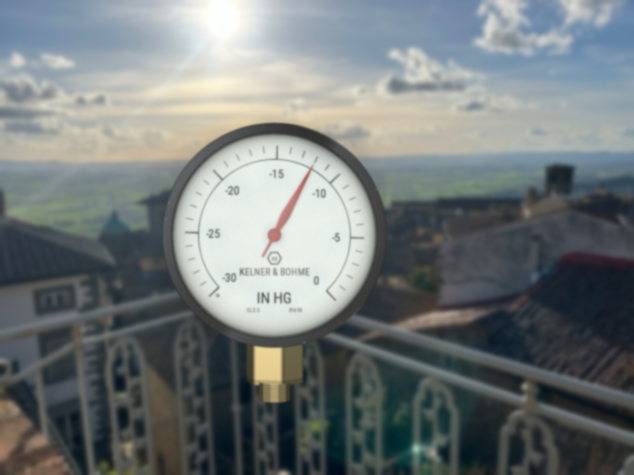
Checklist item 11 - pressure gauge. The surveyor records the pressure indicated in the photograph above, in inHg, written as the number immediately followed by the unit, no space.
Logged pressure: -12inHg
